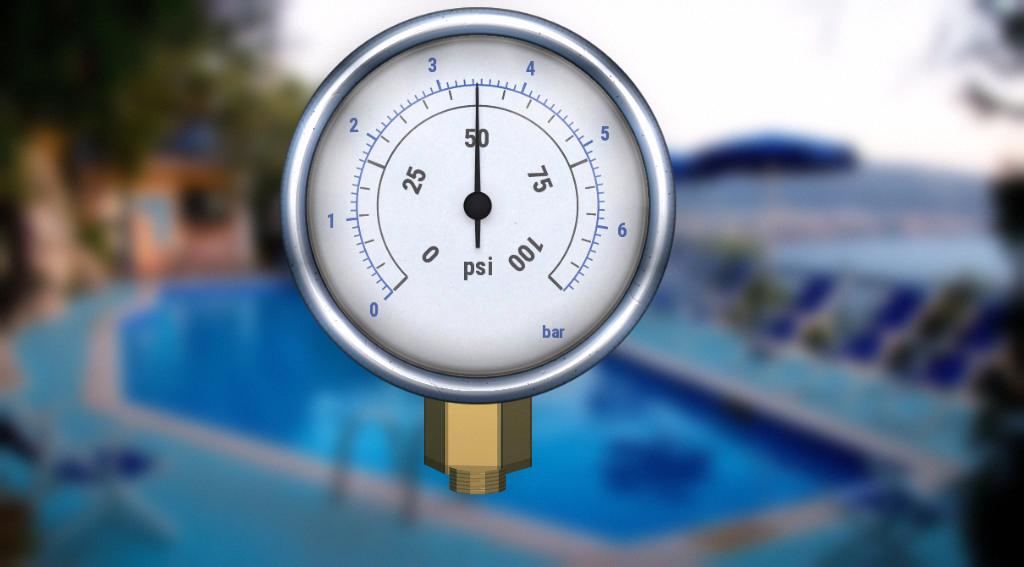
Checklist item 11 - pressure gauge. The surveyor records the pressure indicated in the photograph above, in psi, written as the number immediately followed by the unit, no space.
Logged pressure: 50psi
